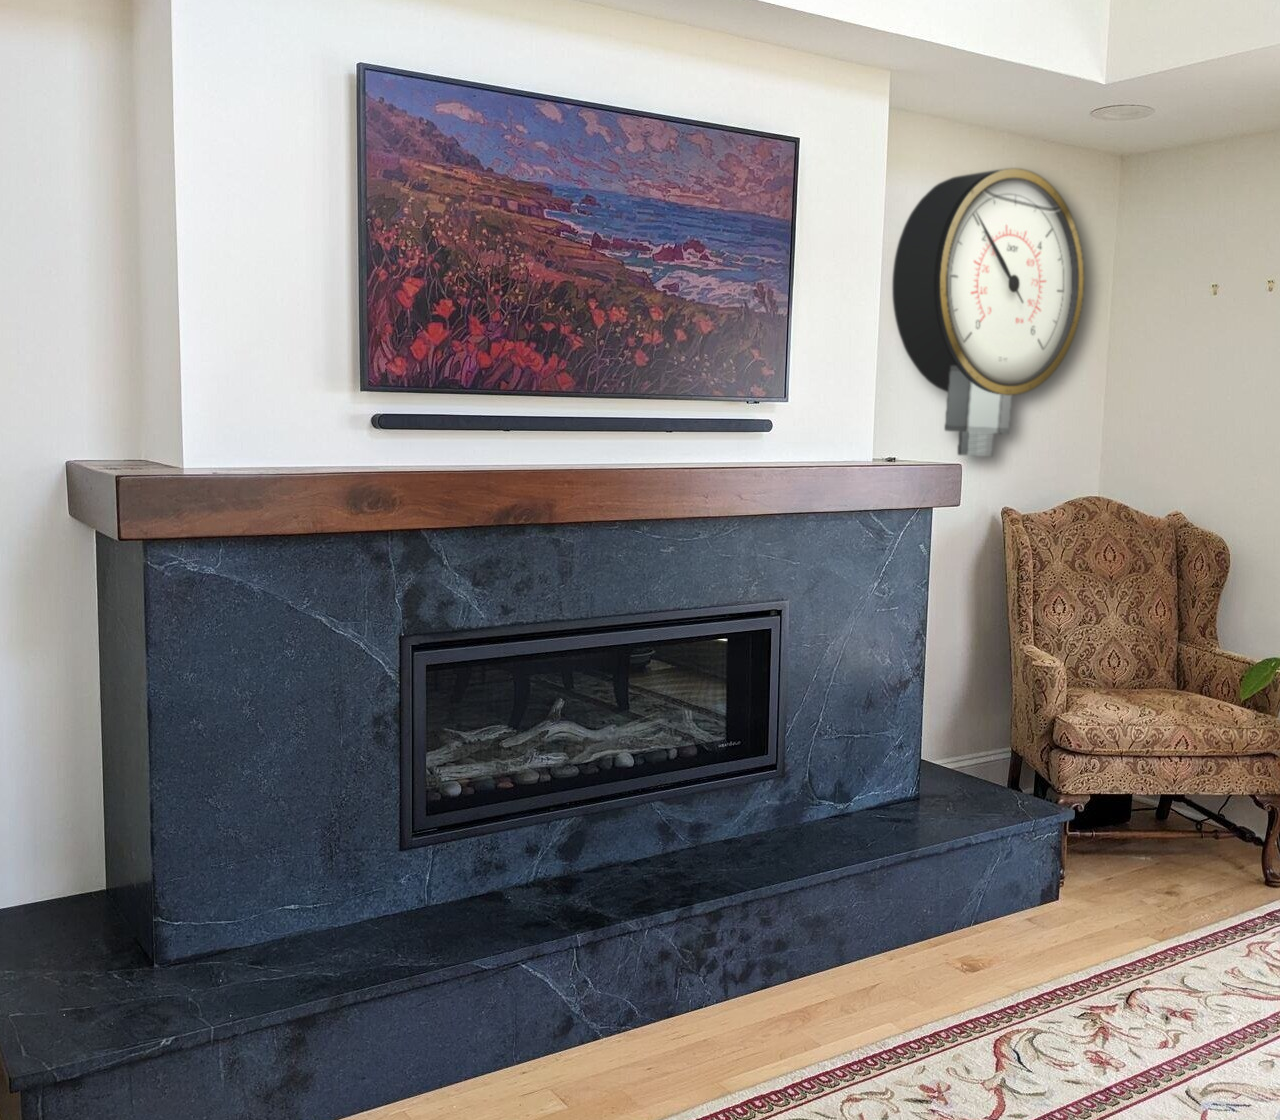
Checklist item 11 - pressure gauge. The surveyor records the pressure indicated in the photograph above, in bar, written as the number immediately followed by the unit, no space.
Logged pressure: 2bar
